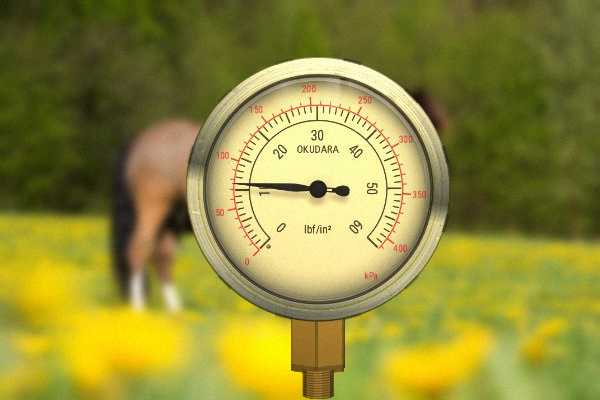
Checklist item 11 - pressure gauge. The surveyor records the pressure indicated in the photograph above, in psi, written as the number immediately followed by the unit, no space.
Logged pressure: 11psi
